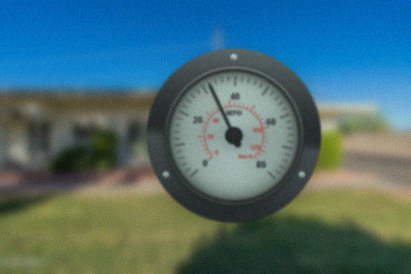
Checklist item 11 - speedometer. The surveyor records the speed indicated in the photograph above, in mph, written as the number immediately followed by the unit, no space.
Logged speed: 32mph
